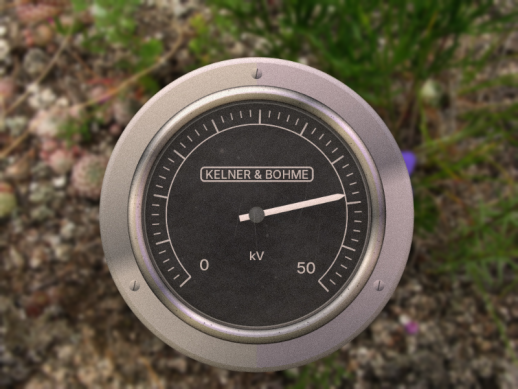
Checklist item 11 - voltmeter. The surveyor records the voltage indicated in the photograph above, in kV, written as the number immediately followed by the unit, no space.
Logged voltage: 39kV
